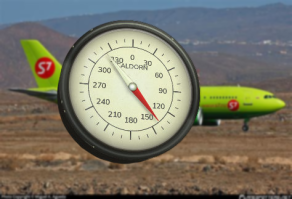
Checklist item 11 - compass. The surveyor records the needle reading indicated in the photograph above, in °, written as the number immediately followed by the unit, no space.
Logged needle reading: 140°
